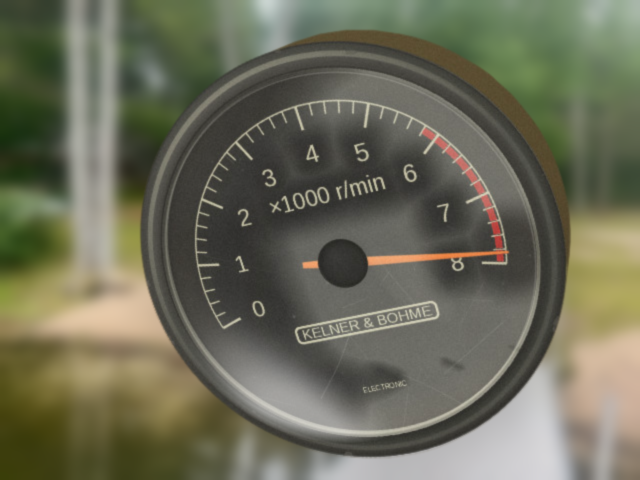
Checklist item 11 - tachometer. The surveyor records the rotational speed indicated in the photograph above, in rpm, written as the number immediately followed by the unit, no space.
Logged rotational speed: 7800rpm
